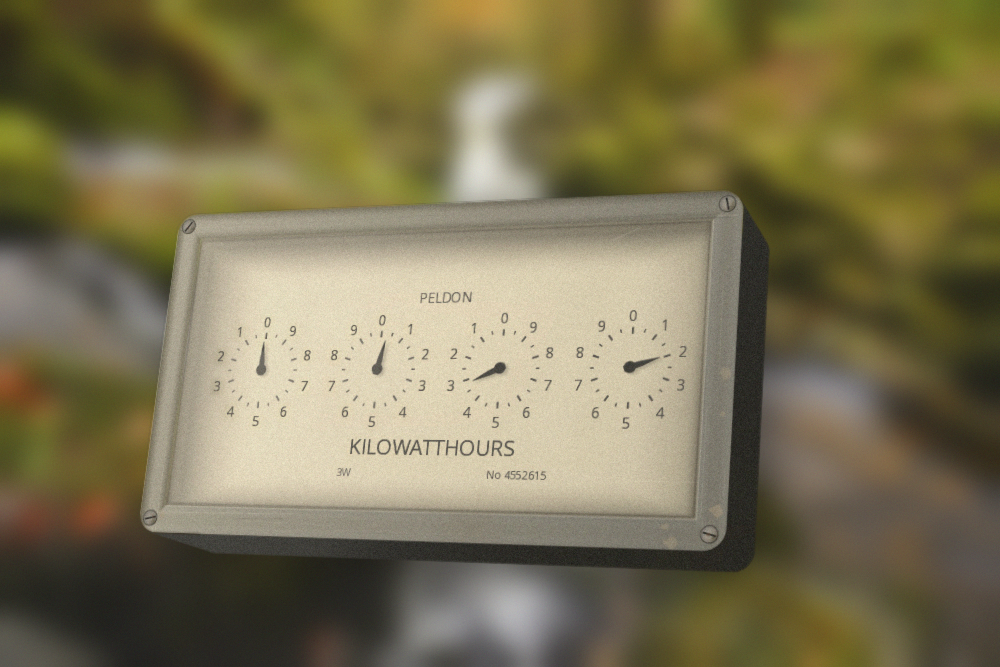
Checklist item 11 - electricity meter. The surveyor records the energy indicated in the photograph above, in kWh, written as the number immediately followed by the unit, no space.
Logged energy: 32kWh
